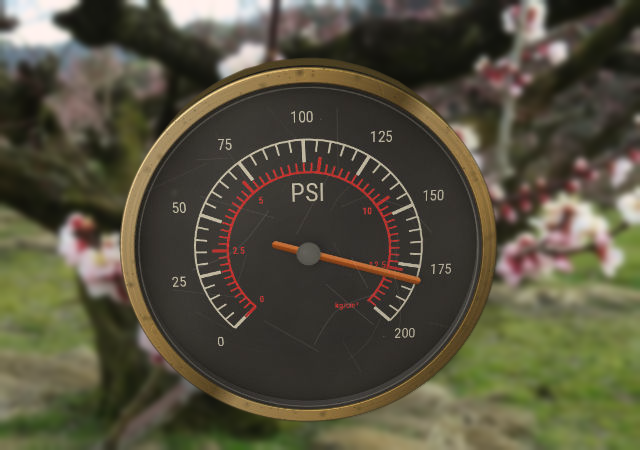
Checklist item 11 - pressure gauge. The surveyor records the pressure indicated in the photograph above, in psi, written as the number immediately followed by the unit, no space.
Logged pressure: 180psi
